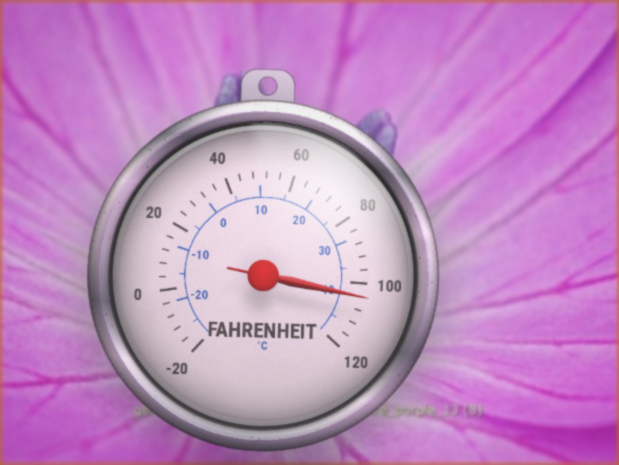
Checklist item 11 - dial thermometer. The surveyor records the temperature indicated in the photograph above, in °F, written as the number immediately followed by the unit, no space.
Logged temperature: 104°F
